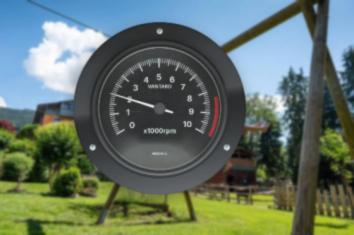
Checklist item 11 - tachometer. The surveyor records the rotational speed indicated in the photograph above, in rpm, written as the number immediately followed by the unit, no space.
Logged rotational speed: 2000rpm
